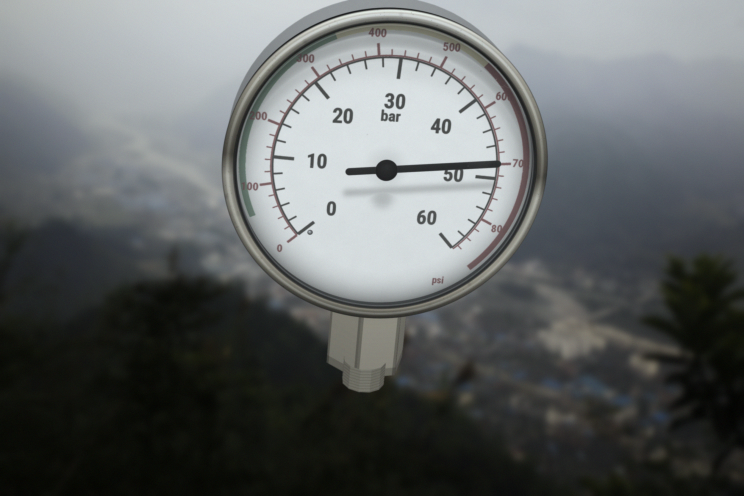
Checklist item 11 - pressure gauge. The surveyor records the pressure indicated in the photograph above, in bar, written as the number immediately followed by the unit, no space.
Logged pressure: 48bar
